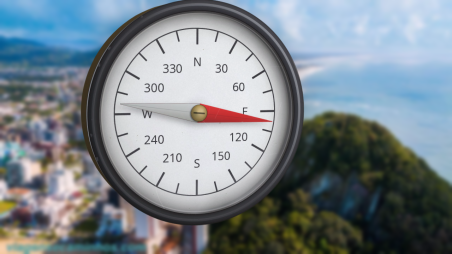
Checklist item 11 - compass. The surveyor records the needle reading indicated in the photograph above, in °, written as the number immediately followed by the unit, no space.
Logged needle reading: 97.5°
